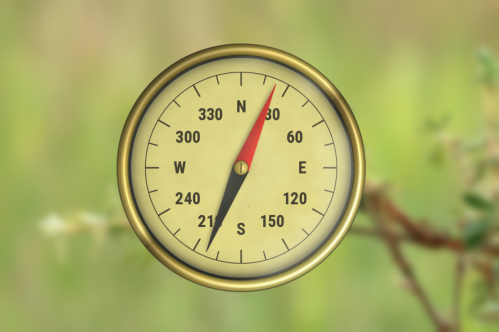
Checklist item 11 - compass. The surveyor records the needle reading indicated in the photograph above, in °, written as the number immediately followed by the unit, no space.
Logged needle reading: 22.5°
